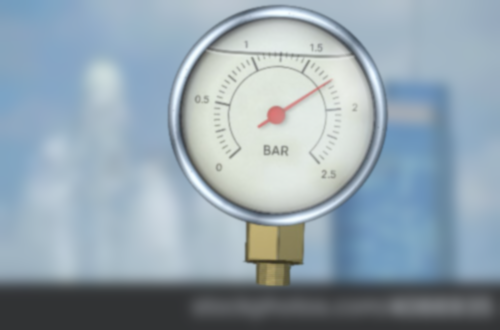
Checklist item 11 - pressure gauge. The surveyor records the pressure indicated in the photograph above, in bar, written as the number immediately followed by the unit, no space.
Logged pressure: 1.75bar
